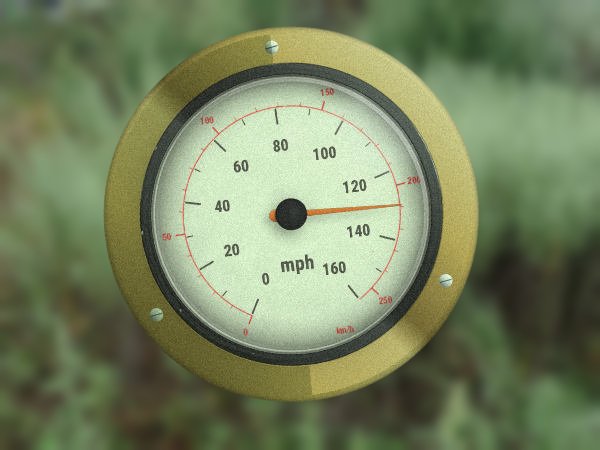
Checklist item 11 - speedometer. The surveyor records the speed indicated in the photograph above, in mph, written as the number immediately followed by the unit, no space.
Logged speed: 130mph
